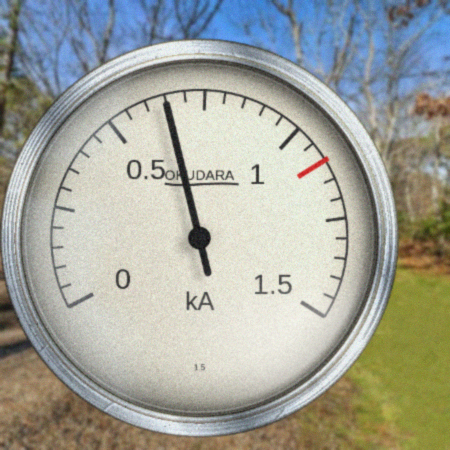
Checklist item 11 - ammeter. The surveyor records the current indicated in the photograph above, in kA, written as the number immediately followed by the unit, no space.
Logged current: 0.65kA
